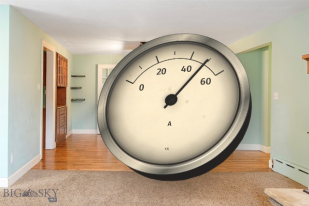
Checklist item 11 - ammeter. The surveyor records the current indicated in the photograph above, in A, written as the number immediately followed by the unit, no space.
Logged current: 50A
